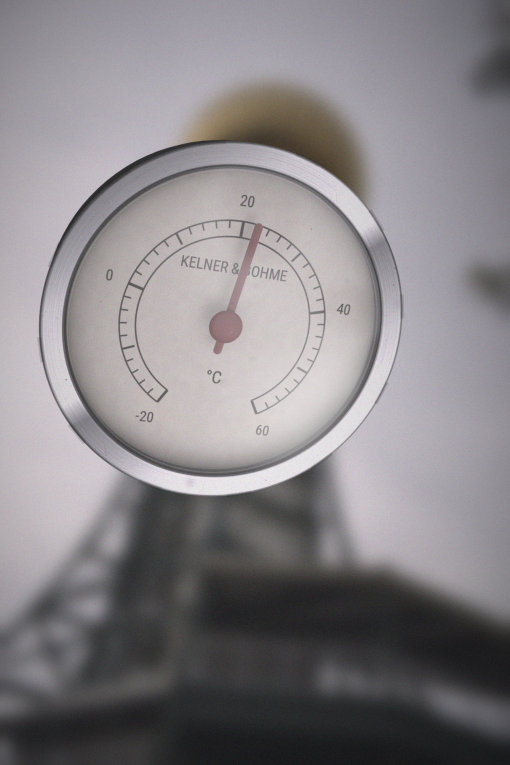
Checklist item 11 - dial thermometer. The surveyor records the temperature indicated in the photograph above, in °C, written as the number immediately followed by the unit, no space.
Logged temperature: 22°C
